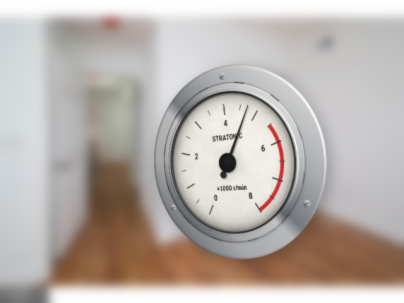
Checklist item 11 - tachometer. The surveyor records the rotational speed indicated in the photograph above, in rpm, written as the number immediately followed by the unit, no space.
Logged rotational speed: 4750rpm
